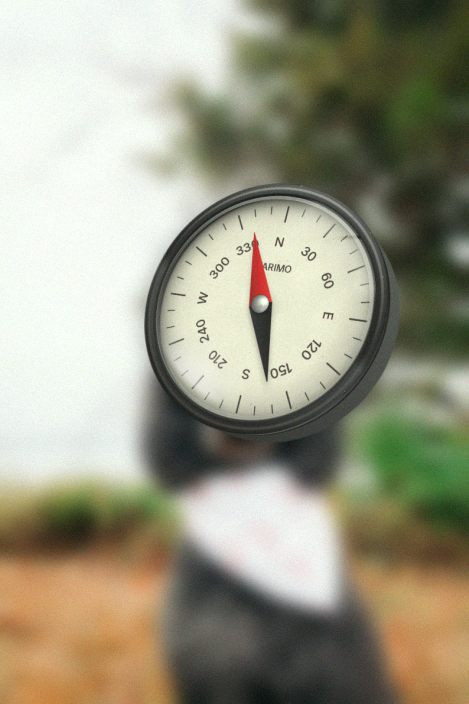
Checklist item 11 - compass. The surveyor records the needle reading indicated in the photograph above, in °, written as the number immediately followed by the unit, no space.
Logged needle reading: 340°
